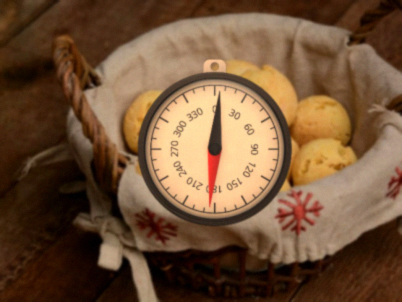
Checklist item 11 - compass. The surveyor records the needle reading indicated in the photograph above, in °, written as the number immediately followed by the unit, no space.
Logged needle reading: 185°
